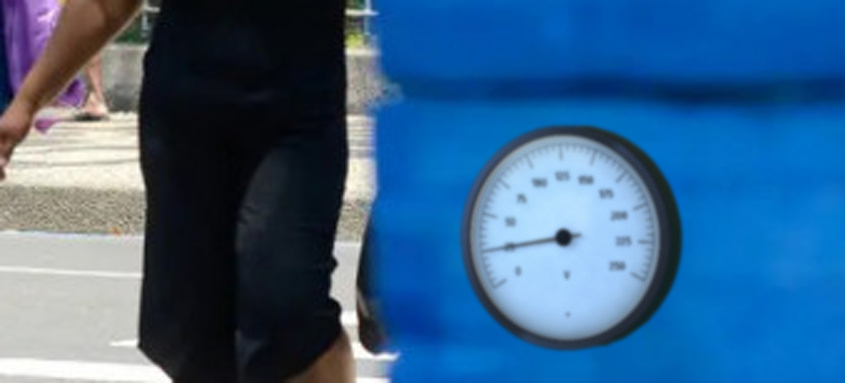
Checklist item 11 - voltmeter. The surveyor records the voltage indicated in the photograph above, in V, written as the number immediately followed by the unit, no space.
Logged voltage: 25V
